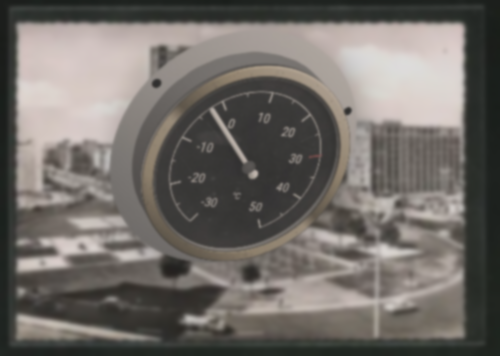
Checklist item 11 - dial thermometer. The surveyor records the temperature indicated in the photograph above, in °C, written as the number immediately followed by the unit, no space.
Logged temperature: -2.5°C
